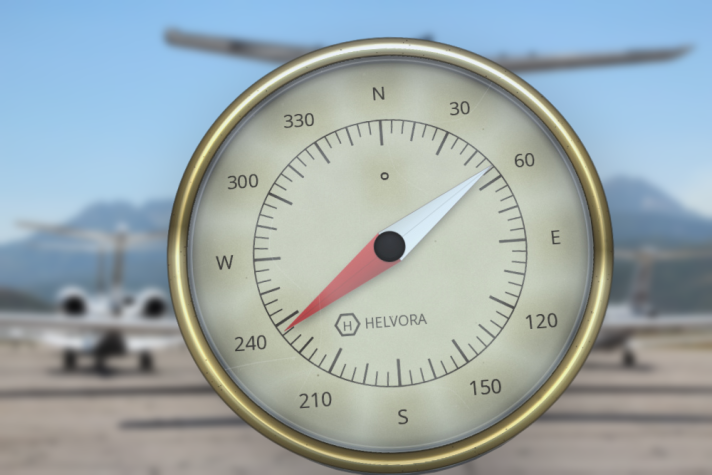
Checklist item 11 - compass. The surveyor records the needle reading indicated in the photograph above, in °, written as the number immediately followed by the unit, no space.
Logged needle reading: 235°
